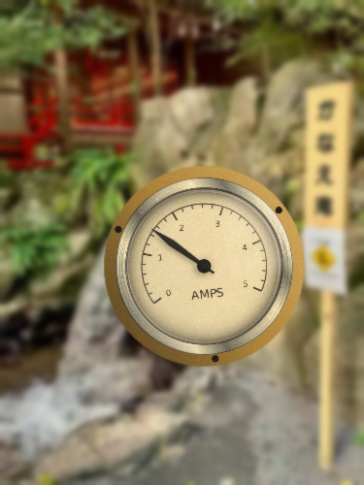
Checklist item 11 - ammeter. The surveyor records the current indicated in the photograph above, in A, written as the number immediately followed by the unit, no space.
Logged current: 1.5A
